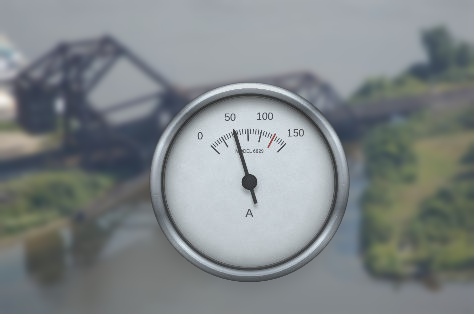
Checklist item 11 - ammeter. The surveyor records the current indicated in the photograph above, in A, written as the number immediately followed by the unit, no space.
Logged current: 50A
